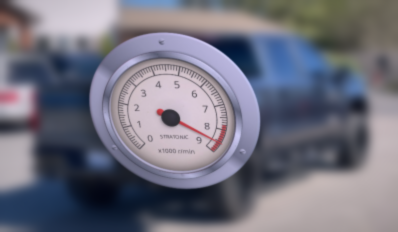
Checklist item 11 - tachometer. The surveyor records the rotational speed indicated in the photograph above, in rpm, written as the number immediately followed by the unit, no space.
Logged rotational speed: 8500rpm
